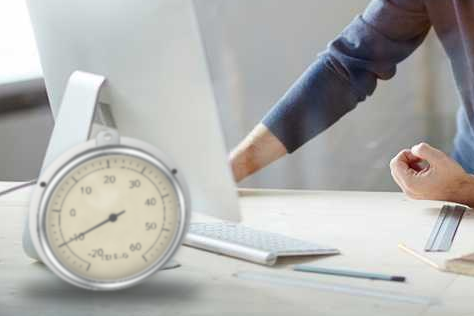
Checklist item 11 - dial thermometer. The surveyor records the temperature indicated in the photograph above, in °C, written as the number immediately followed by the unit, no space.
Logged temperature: -10°C
